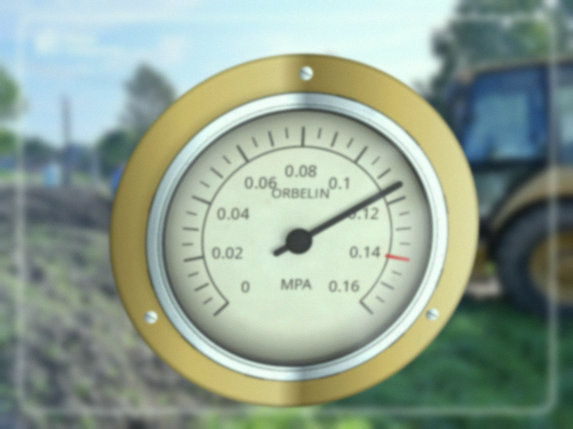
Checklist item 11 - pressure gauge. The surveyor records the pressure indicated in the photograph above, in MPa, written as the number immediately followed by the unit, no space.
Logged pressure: 0.115MPa
